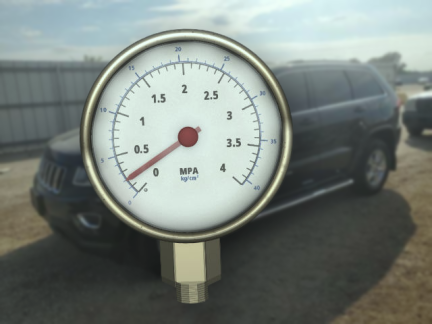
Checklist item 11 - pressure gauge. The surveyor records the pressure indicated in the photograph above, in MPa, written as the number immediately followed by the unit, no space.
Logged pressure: 0.2MPa
